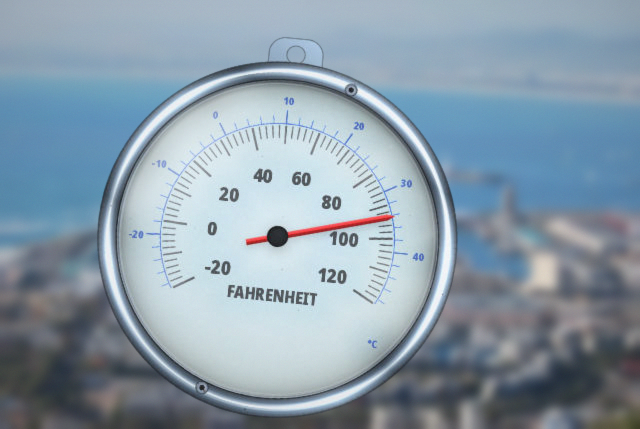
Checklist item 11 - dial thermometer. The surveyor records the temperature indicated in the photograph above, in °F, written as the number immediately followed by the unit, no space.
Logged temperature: 94°F
